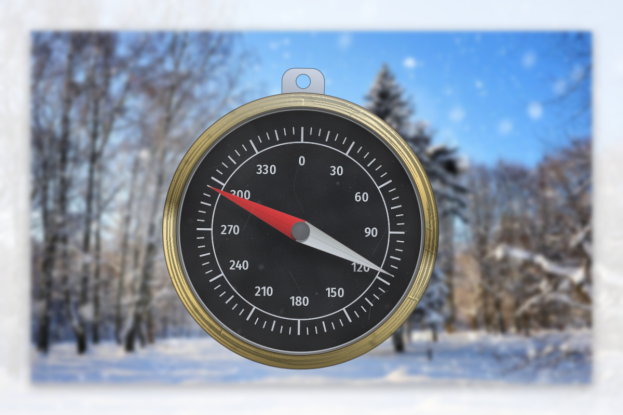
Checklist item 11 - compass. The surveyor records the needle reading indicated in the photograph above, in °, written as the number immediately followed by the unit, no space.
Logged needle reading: 295°
